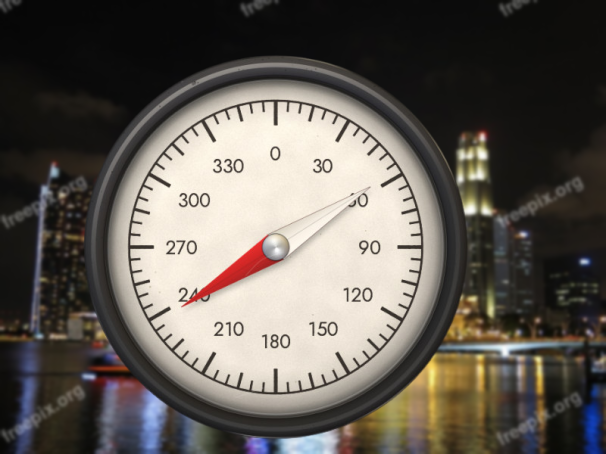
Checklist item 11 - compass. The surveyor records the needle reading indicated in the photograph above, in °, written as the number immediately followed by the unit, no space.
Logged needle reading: 237.5°
